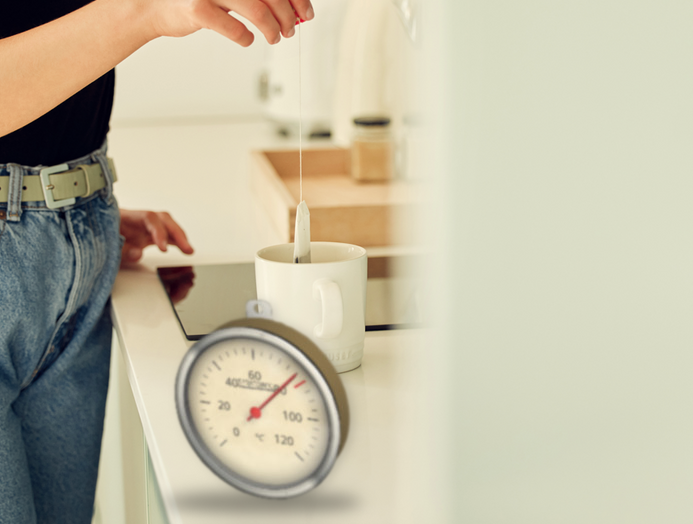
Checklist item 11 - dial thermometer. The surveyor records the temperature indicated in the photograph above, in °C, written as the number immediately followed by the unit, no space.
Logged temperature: 80°C
